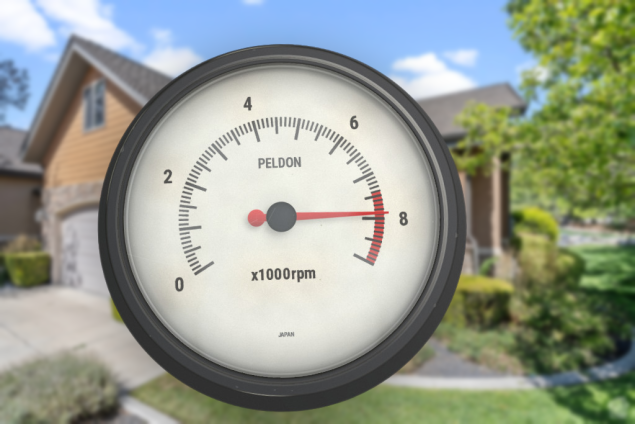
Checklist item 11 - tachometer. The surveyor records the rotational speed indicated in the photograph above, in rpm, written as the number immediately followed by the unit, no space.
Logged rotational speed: 7900rpm
